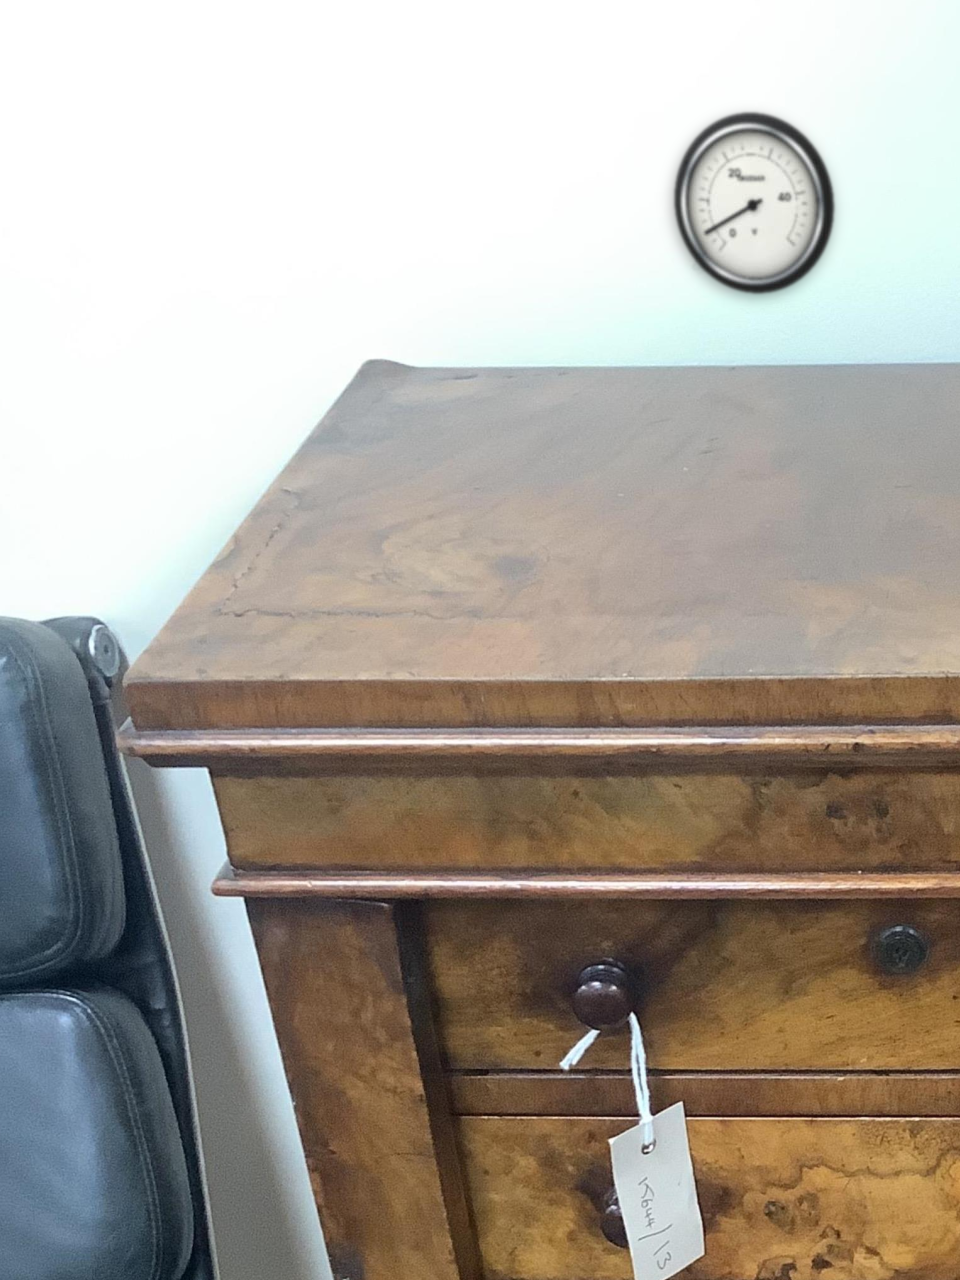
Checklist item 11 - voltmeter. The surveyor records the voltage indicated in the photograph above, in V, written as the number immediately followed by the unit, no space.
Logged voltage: 4V
